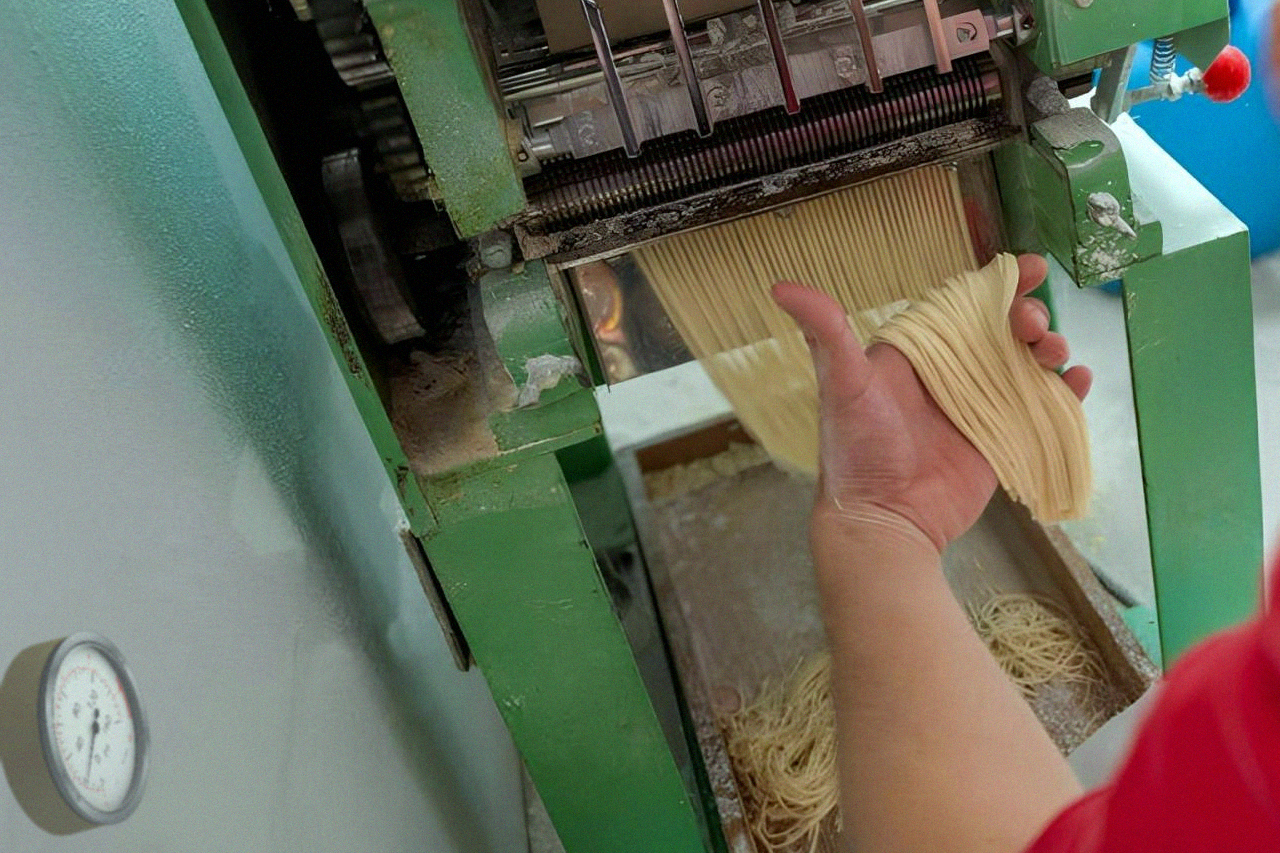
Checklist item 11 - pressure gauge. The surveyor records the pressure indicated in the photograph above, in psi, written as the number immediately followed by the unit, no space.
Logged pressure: 20psi
